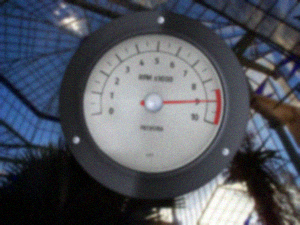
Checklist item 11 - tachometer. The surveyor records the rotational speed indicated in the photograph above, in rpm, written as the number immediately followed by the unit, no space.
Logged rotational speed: 9000rpm
